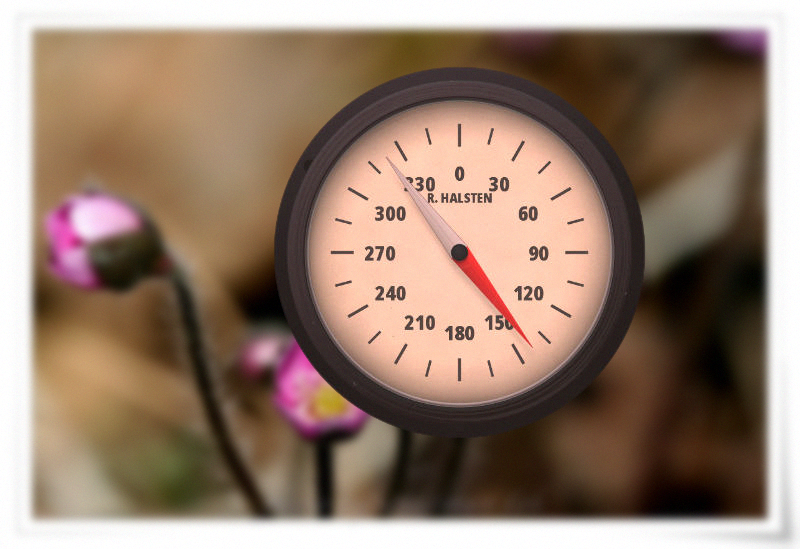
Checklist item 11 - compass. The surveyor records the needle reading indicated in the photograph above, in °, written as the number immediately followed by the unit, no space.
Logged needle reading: 142.5°
